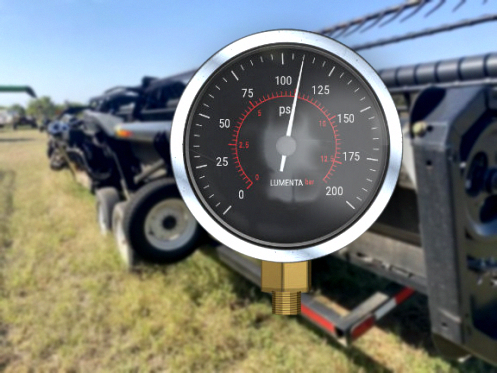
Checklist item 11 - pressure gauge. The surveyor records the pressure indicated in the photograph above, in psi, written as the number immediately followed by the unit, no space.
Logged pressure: 110psi
